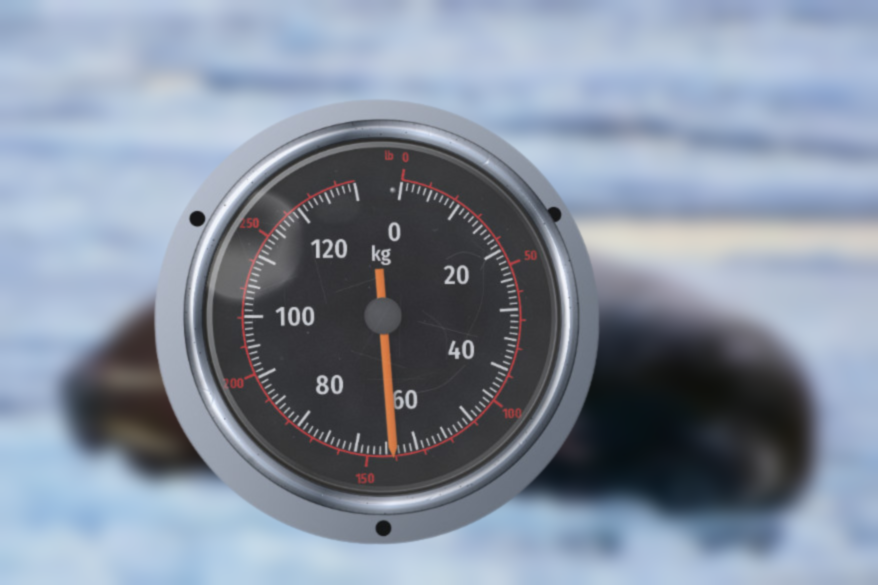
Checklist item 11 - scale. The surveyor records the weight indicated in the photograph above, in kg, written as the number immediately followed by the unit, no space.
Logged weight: 64kg
